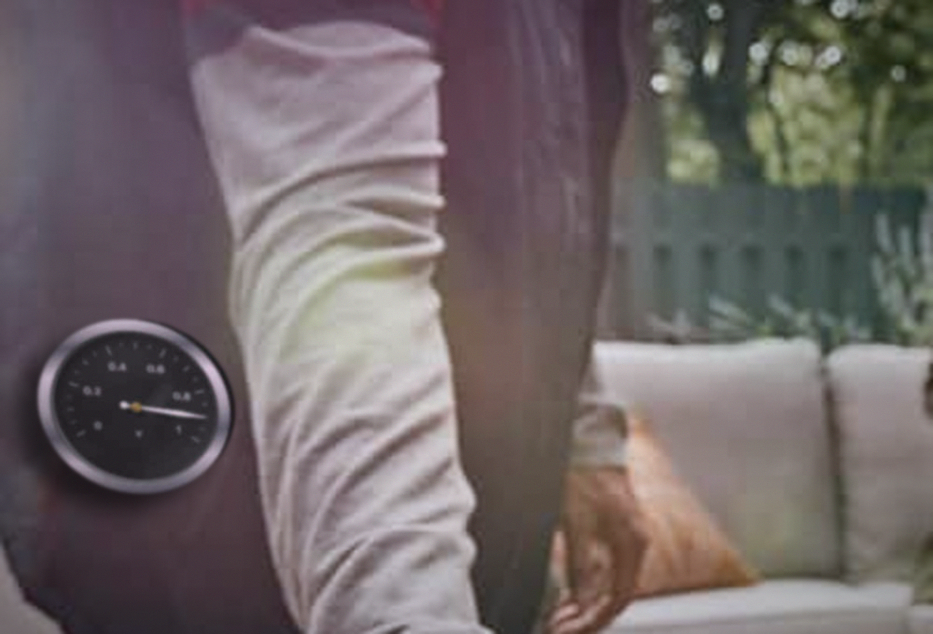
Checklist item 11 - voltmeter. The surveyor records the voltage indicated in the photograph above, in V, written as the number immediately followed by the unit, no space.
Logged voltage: 0.9V
